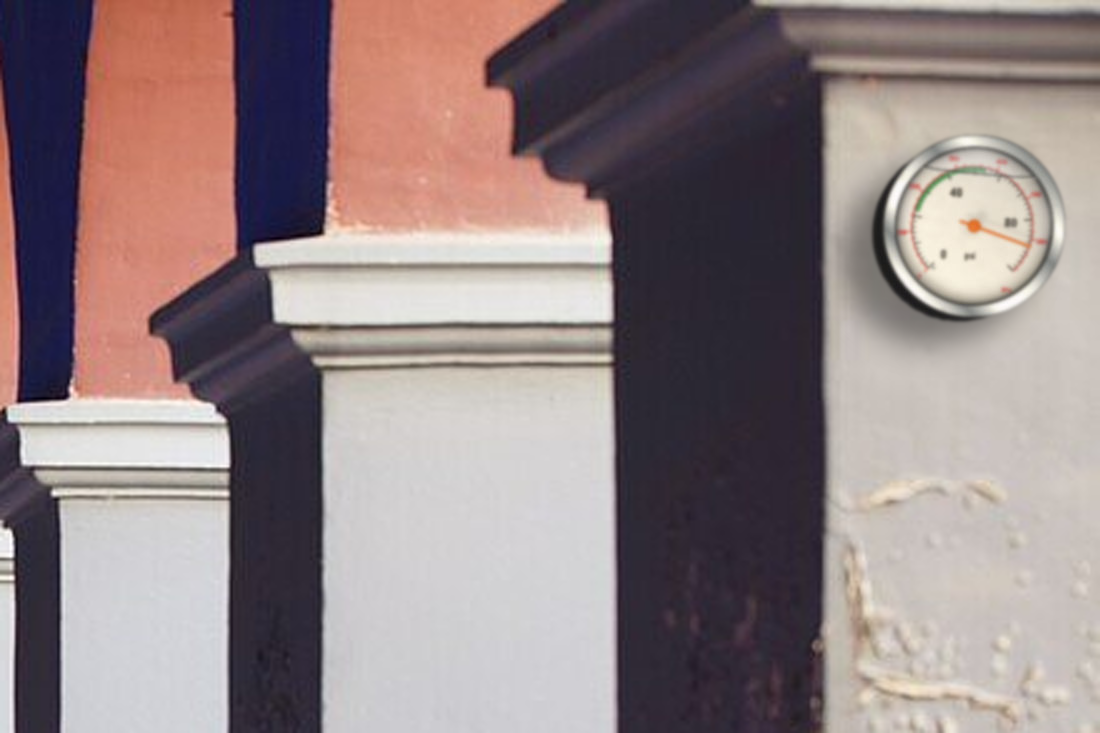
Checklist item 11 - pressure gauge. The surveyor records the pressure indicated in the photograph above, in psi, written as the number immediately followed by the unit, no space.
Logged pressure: 90psi
